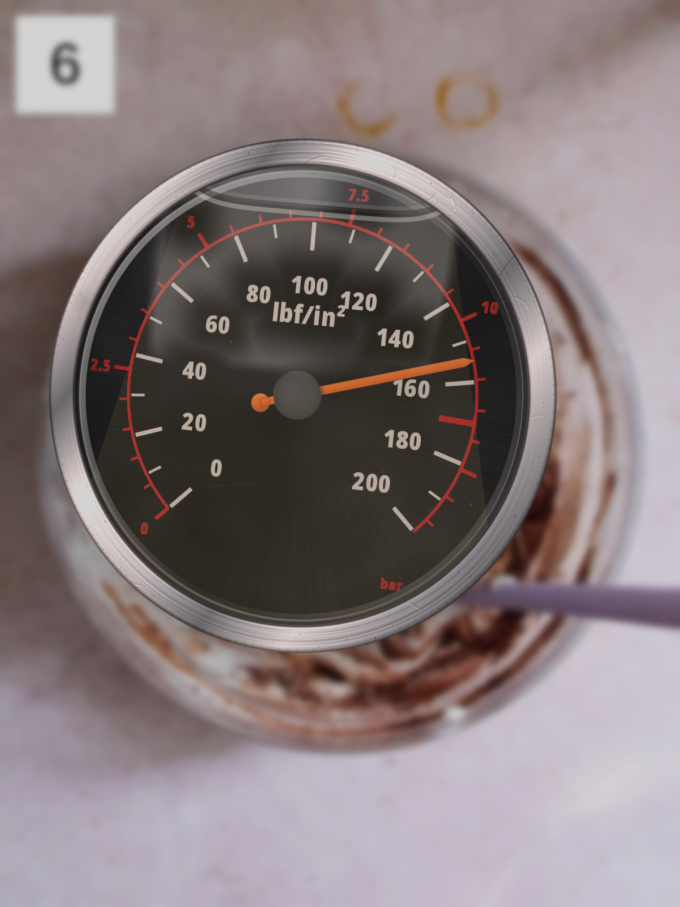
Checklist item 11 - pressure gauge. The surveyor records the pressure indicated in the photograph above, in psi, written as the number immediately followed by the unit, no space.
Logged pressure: 155psi
